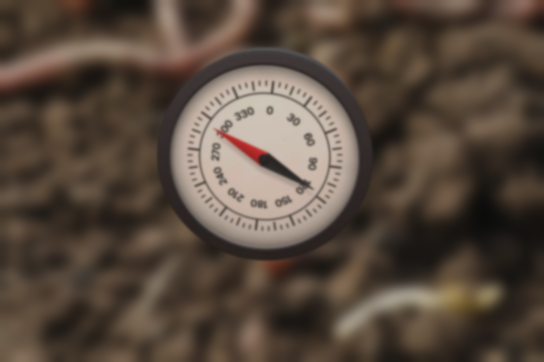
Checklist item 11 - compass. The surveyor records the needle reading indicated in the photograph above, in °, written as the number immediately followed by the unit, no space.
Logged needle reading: 295°
